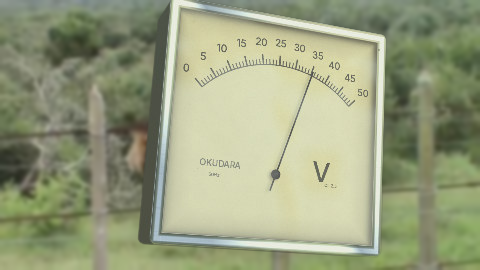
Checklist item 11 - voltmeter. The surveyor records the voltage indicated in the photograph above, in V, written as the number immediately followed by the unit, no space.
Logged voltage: 35V
